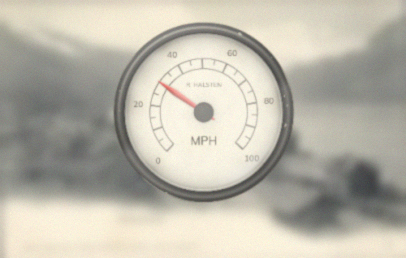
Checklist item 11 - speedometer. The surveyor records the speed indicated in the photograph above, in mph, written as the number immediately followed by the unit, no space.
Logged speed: 30mph
